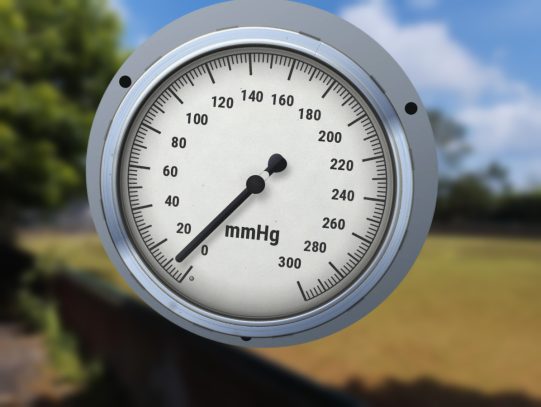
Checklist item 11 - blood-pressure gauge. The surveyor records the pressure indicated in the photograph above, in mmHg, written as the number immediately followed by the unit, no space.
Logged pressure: 8mmHg
